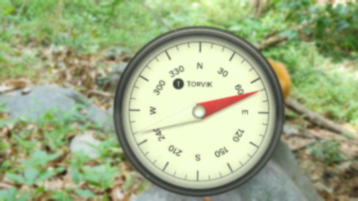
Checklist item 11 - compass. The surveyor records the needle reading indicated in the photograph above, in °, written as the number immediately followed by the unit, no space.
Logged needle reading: 70°
